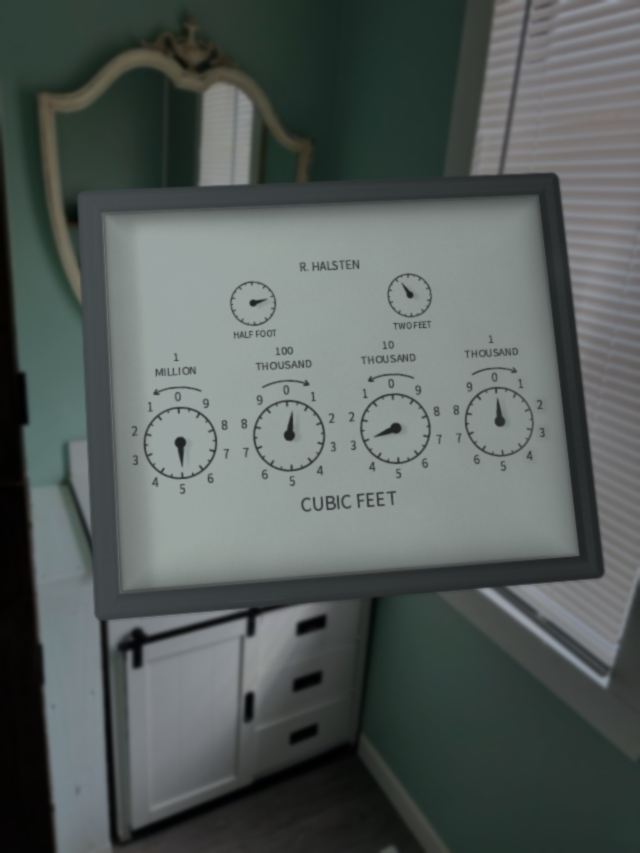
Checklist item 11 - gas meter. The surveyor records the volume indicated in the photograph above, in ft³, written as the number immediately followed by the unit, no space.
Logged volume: 503000ft³
